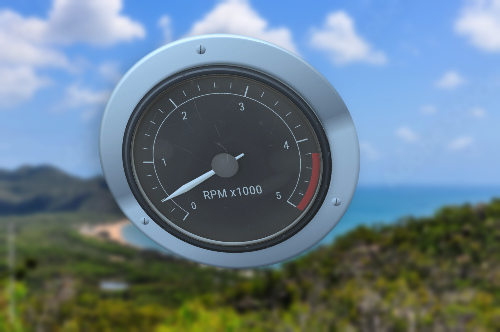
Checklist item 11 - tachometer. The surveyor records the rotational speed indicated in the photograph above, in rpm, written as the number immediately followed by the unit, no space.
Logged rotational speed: 400rpm
